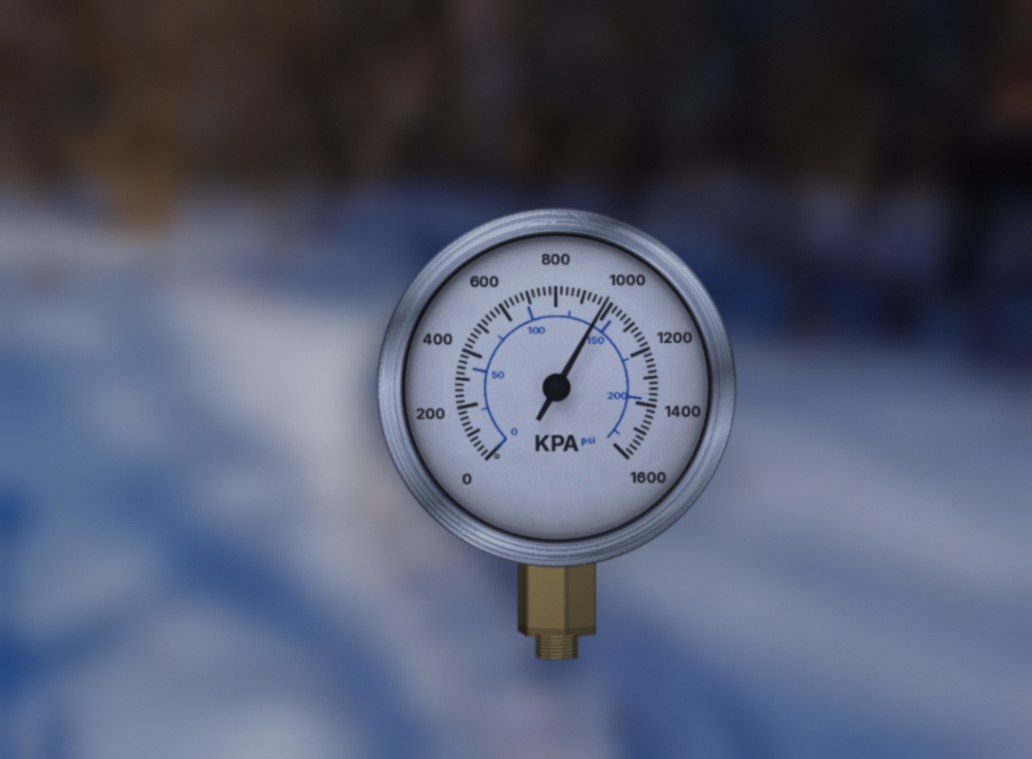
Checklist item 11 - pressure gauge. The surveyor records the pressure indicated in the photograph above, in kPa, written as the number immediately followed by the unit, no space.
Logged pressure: 980kPa
